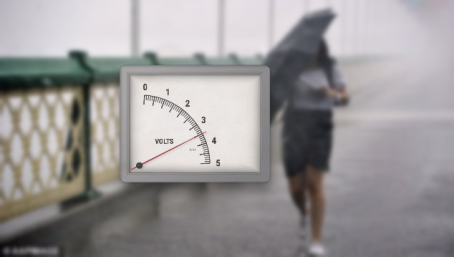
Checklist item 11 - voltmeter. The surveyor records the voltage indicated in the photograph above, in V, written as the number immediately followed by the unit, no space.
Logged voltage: 3.5V
